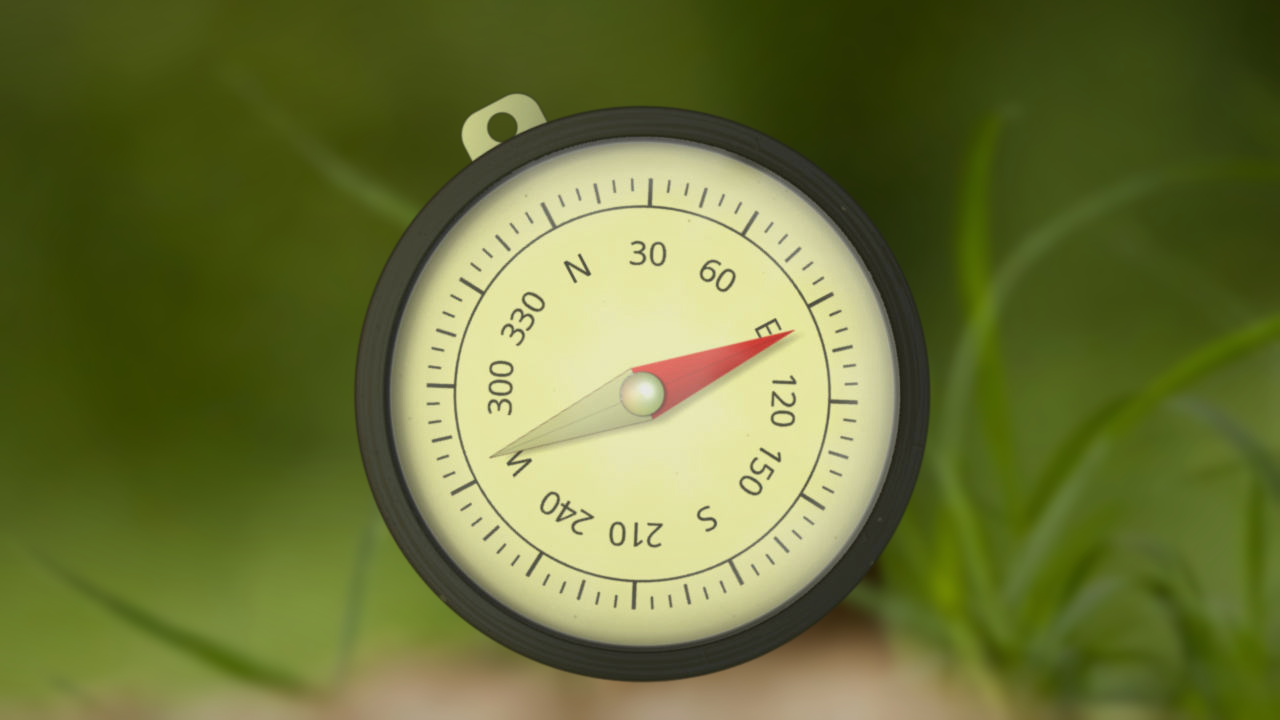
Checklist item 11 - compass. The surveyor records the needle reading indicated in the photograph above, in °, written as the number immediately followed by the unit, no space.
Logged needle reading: 95°
